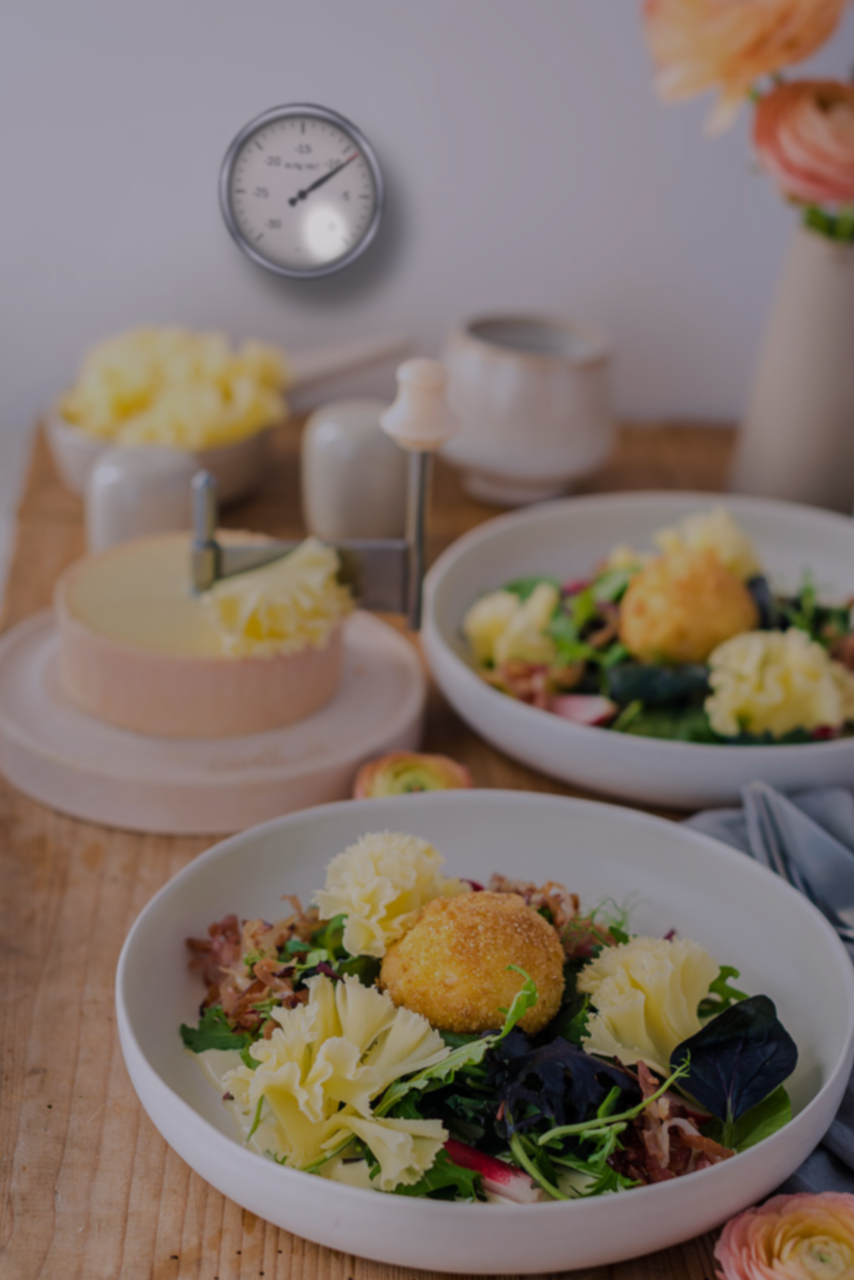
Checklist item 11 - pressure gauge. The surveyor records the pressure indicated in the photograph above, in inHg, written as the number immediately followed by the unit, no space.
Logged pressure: -9inHg
